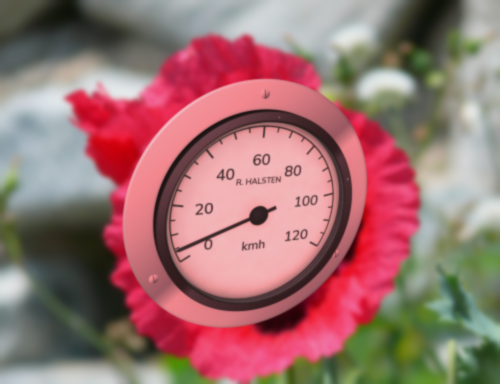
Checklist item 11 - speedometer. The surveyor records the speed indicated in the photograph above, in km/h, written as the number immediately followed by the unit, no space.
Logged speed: 5km/h
